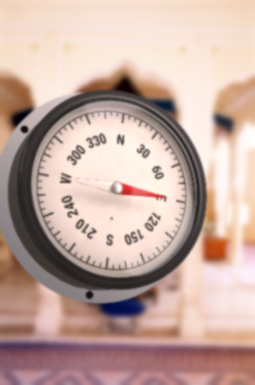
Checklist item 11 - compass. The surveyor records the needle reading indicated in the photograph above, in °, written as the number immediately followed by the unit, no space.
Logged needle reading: 90°
